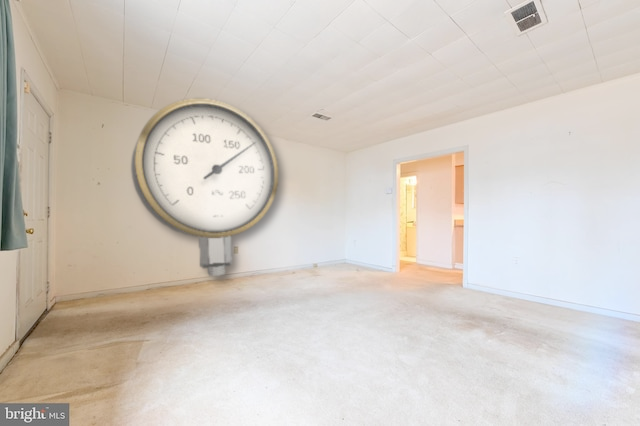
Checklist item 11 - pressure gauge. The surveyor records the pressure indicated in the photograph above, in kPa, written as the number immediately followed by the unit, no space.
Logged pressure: 170kPa
